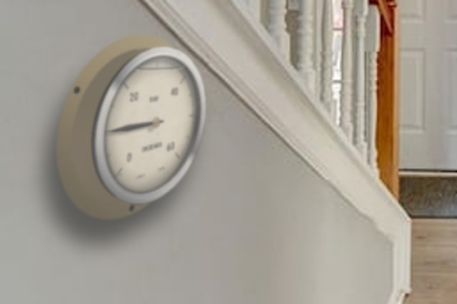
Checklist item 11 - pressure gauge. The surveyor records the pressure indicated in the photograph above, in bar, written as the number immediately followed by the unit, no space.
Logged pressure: 10bar
